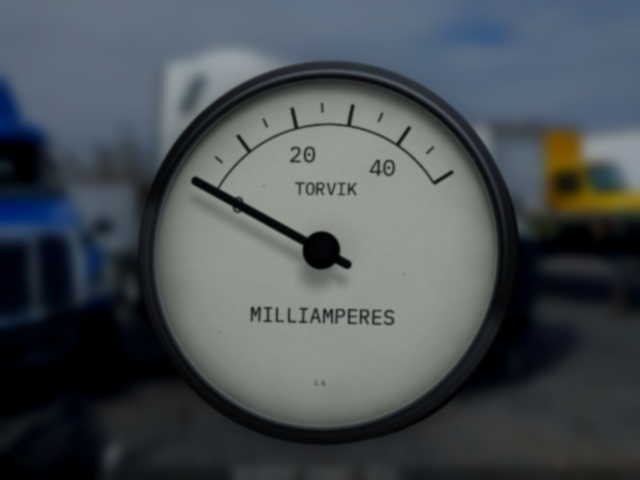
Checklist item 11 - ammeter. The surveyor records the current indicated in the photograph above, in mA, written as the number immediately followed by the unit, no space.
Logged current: 0mA
